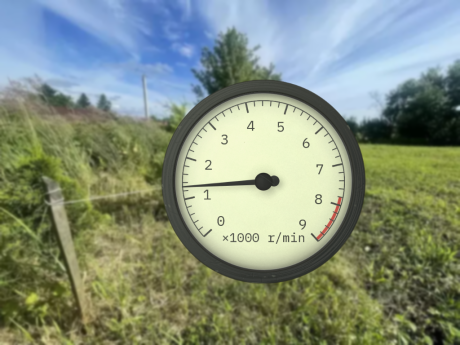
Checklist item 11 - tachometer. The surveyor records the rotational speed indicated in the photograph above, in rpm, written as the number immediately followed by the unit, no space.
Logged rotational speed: 1300rpm
